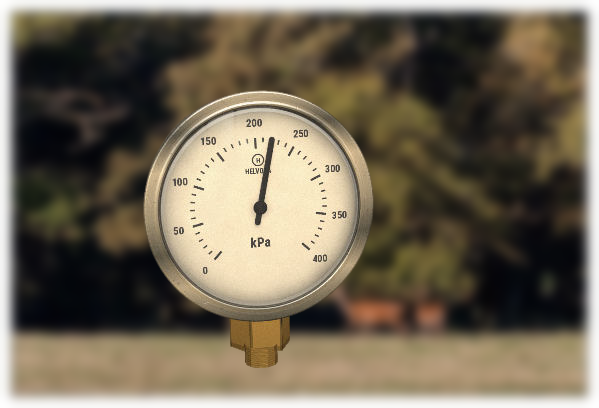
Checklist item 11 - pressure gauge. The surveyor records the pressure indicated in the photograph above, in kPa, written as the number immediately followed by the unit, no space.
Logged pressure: 220kPa
